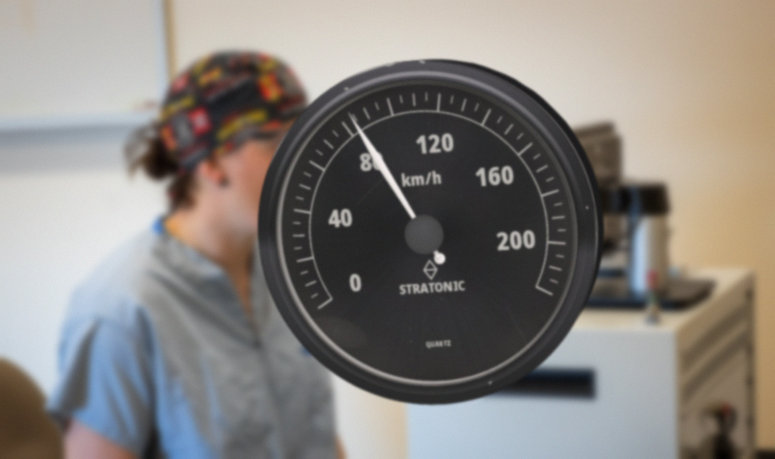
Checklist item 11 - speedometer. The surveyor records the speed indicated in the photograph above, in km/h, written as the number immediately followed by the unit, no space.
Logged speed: 85km/h
